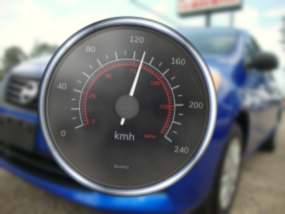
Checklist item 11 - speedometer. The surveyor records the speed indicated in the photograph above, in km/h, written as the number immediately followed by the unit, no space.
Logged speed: 130km/h
